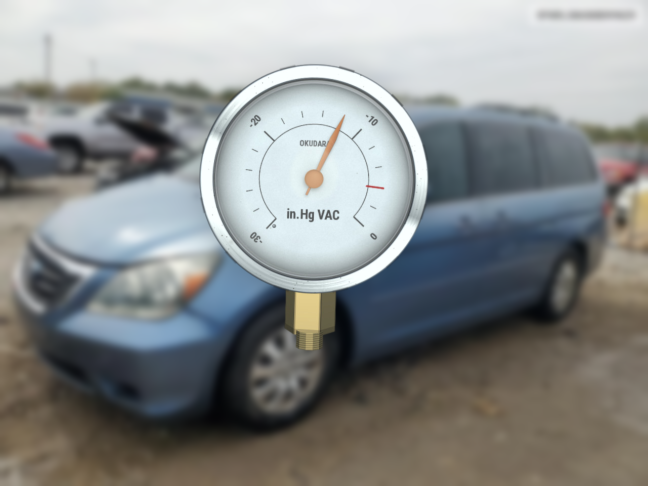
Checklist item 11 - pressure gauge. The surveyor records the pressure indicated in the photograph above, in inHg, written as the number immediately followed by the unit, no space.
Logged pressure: -12inHg
